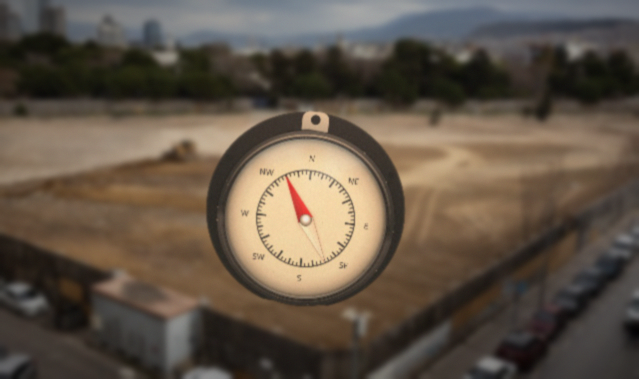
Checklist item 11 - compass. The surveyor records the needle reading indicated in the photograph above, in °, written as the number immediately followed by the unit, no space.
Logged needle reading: 330°
